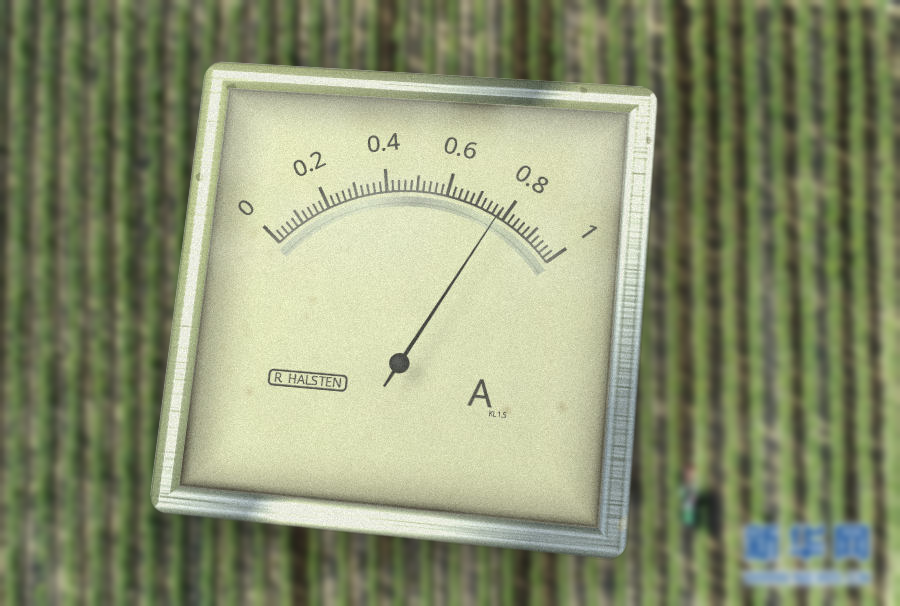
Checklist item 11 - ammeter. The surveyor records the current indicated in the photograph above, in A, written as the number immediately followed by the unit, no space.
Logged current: 0.78A
